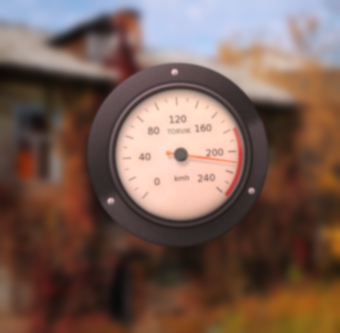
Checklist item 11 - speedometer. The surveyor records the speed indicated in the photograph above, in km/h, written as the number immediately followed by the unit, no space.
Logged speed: 210km/h
